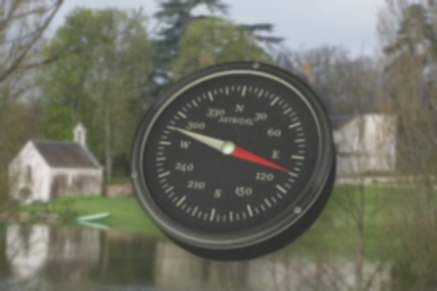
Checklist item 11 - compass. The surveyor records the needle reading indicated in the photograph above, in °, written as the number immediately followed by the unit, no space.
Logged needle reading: 105°
